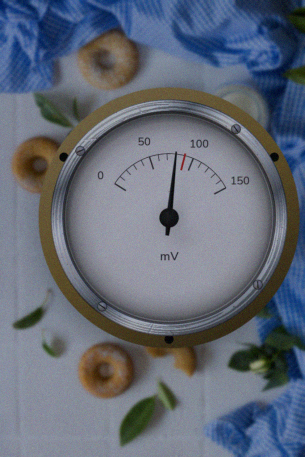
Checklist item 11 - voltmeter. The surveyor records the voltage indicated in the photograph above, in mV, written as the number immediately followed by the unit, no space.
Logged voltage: 80mV
